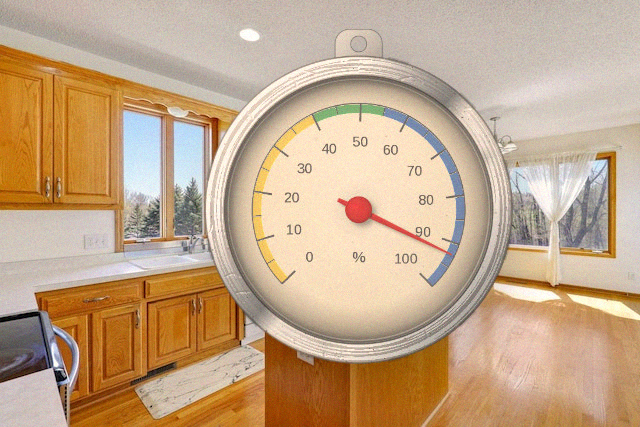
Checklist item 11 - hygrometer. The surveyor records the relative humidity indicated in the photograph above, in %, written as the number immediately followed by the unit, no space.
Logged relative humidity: 92.5%
